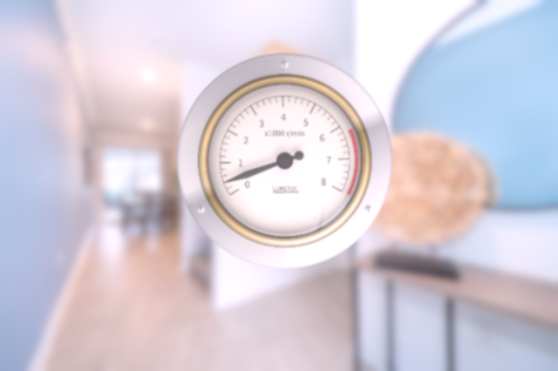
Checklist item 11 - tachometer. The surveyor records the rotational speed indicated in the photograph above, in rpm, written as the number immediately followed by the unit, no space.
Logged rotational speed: 400rpm
